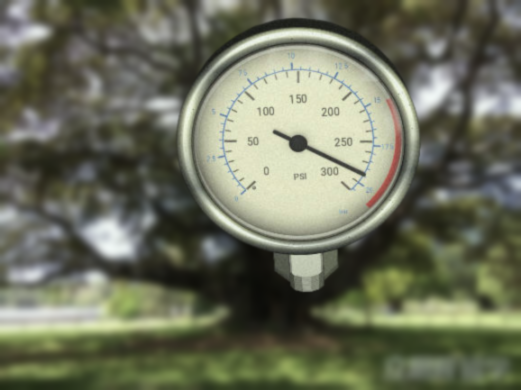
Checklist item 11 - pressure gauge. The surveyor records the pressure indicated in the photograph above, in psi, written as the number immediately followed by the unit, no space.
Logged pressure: 280psi
